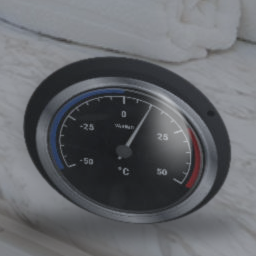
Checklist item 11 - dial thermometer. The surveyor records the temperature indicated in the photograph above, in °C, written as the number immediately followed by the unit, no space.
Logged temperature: 10°C
